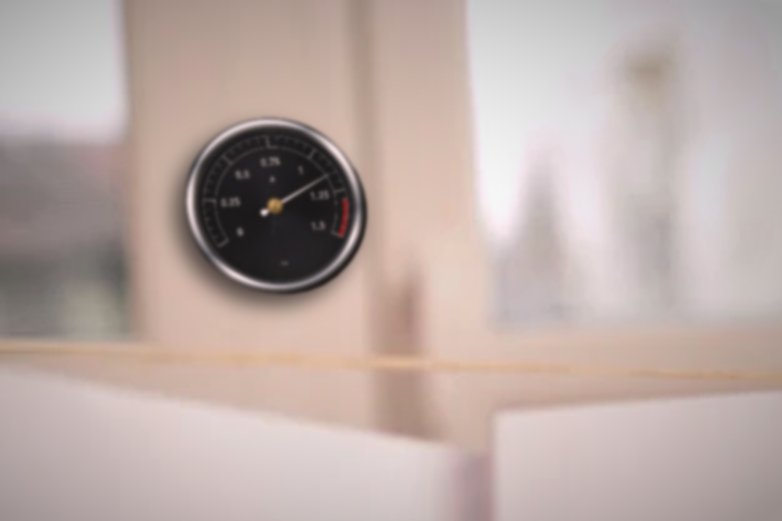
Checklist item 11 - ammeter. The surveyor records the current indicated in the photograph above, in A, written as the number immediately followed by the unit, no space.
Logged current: 1.15A
